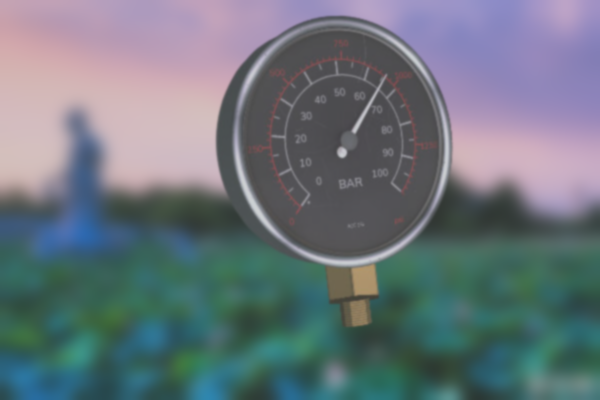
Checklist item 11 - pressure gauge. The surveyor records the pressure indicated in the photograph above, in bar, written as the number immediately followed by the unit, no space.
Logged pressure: 65bar
